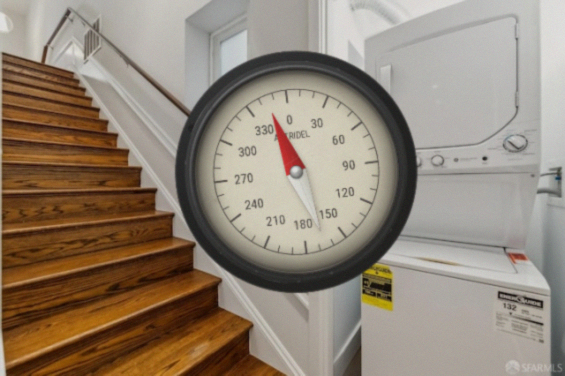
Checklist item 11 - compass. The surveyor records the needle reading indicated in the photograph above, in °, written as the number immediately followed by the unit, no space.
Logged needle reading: 345°
